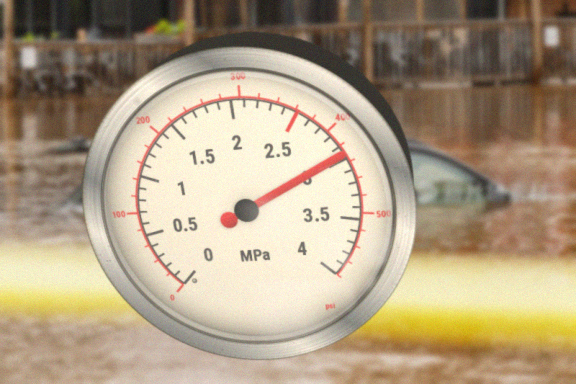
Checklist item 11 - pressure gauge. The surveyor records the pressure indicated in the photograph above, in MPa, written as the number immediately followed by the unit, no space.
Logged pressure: 2.95MPa
